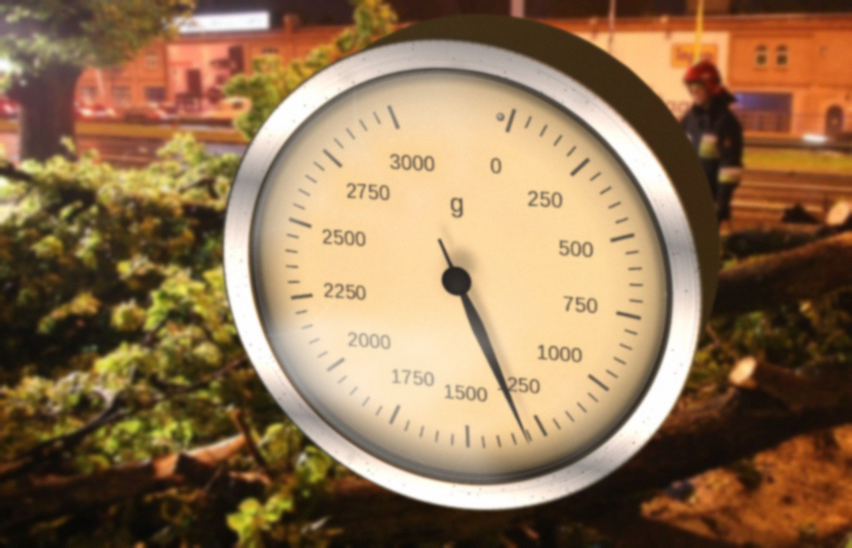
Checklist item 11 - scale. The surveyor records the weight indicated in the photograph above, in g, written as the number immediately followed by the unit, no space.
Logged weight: 1300g
